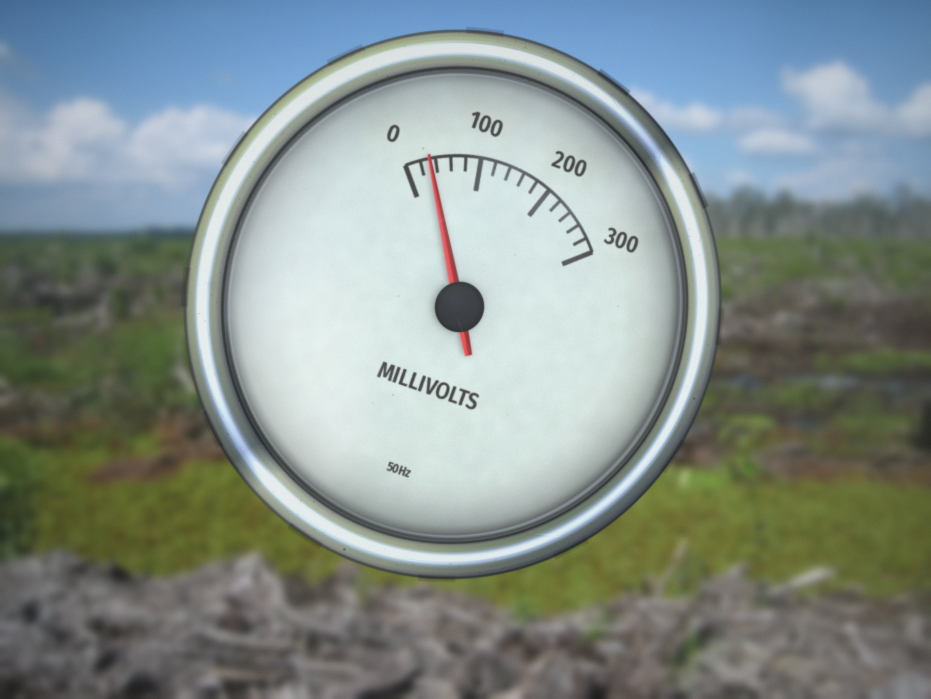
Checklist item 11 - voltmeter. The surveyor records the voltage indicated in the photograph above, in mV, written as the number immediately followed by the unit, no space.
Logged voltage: 30mV
